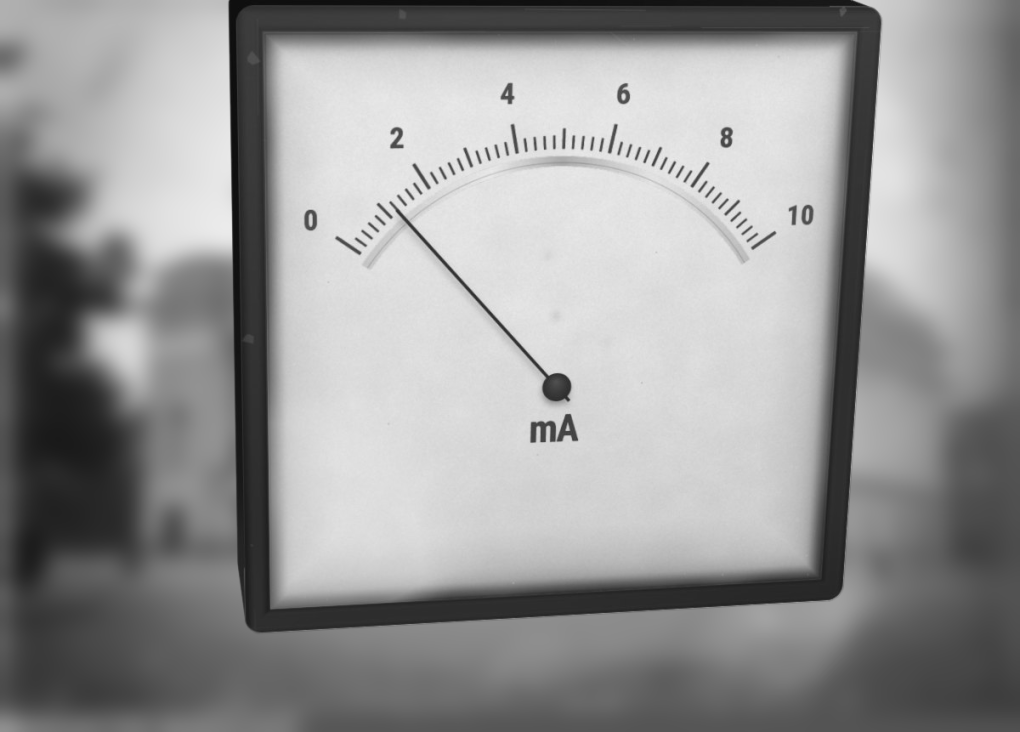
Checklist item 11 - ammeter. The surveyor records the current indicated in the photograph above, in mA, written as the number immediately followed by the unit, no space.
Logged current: 1.2mA
